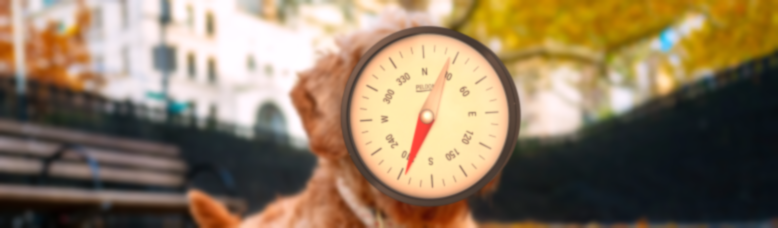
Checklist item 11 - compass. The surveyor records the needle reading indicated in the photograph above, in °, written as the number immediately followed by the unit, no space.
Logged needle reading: 205°
